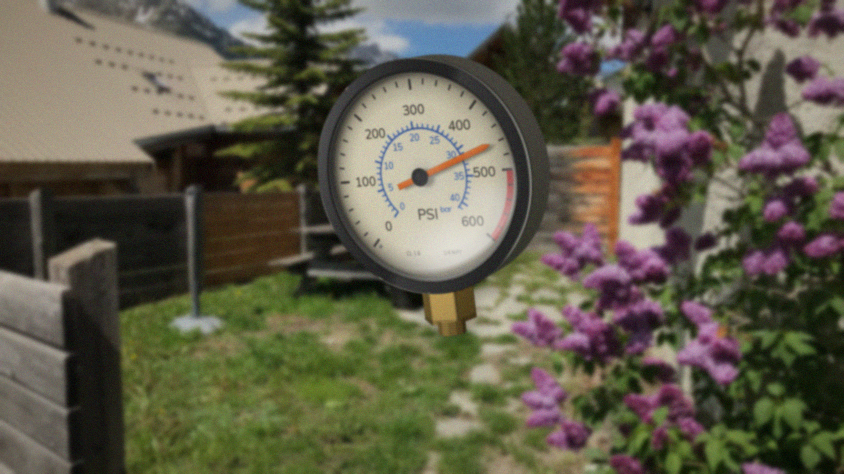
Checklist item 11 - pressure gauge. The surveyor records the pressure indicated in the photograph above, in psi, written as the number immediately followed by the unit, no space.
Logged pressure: 460psi
